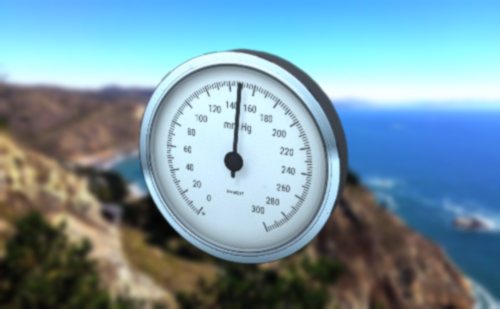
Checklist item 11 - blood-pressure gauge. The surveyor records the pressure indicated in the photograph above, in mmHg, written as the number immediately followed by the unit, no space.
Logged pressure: 150mmHg
